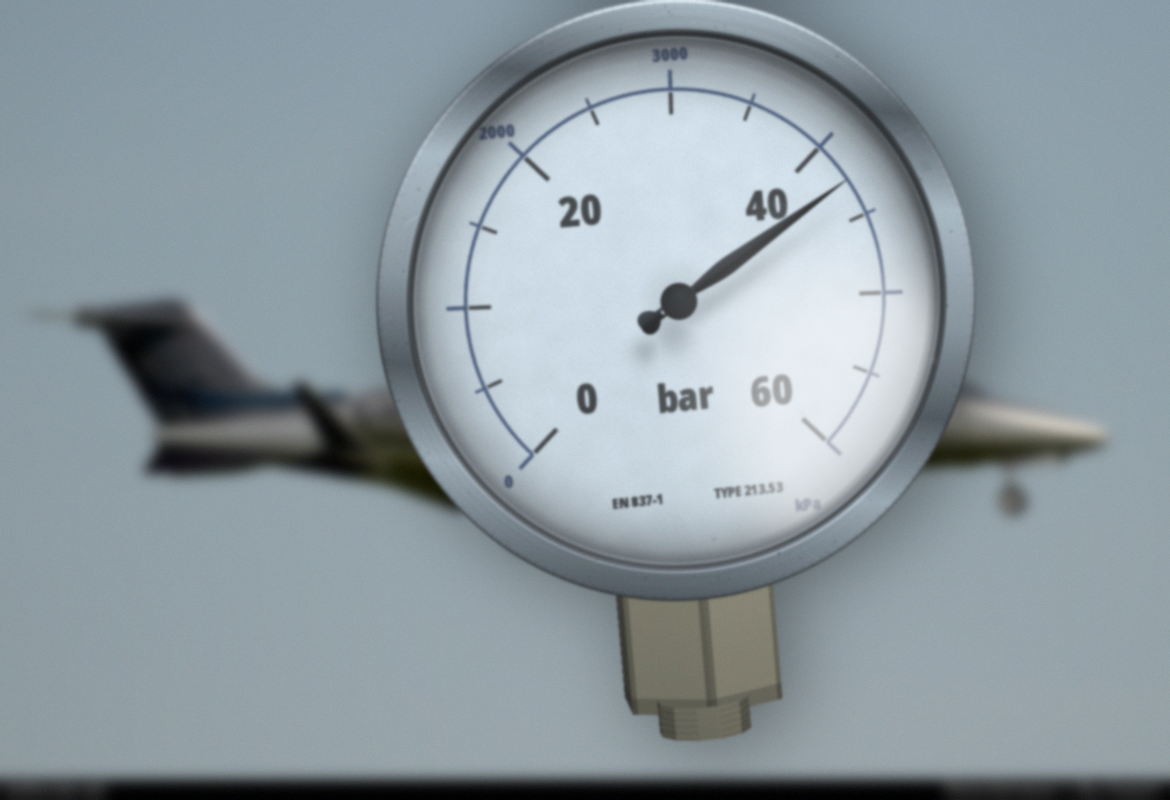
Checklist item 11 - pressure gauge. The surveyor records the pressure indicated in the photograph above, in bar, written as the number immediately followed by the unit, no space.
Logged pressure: 42.5bar
